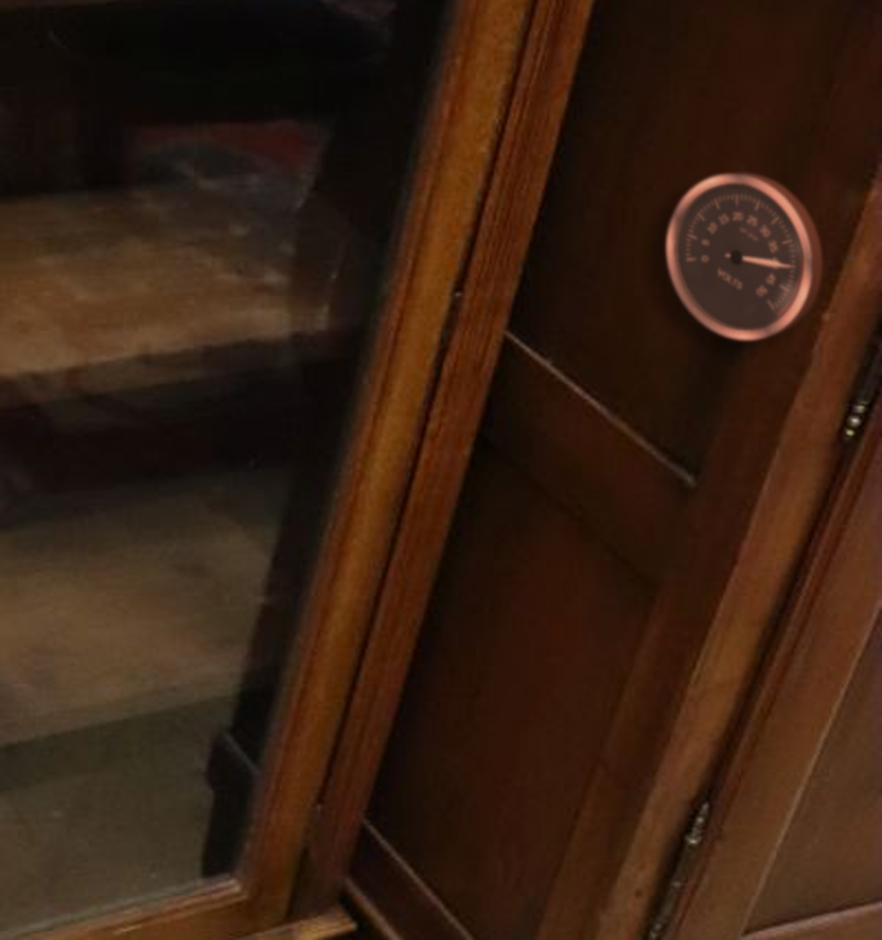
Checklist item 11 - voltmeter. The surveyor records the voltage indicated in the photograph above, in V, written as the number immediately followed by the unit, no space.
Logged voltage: 40V
